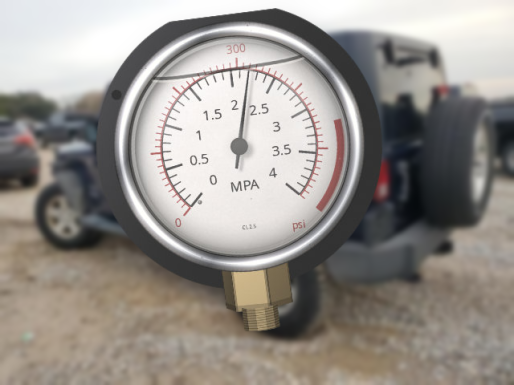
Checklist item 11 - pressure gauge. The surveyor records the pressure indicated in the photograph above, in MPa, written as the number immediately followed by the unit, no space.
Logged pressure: 2.2MPa
